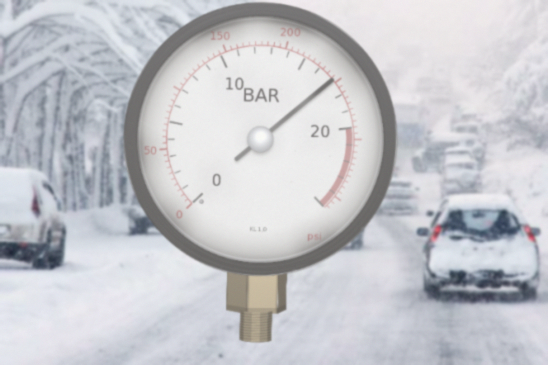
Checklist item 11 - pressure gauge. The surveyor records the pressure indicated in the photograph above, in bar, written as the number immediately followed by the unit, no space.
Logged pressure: 17bar
